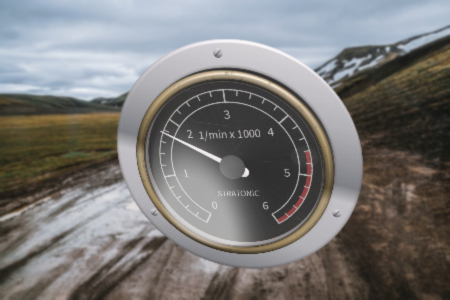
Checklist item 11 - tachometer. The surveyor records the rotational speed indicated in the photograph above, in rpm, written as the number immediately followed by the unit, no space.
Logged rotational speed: 1800rpm
